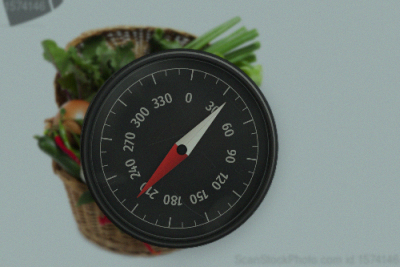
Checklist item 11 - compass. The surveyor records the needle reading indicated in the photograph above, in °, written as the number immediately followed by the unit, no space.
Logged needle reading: 215°
